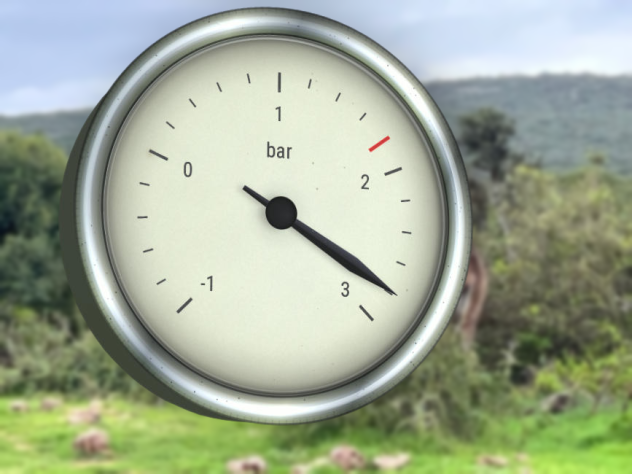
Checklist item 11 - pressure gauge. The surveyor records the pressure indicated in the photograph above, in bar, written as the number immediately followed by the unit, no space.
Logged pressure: 2.8bar
